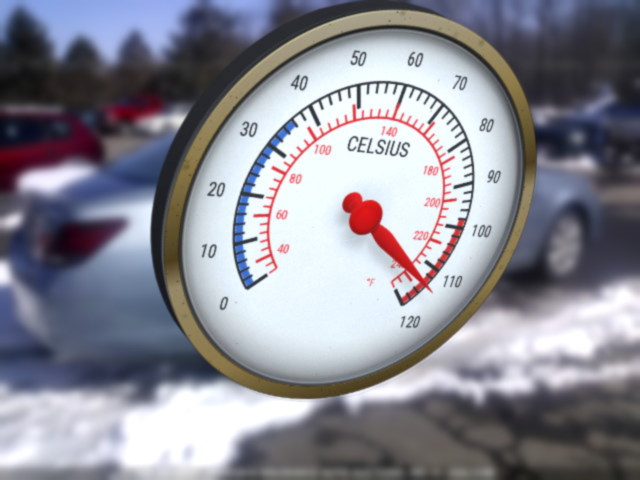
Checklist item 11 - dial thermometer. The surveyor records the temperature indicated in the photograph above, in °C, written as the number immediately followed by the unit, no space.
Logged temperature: 114°C
